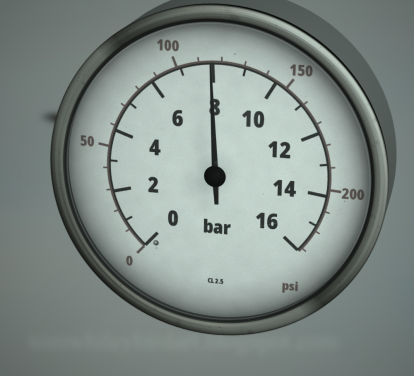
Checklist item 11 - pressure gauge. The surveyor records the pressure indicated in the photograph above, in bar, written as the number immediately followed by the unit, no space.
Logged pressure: 8bar
